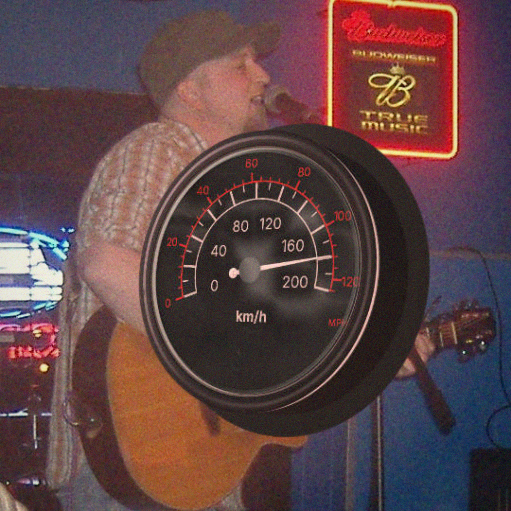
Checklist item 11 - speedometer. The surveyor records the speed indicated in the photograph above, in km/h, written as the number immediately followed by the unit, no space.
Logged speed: 180km/h
